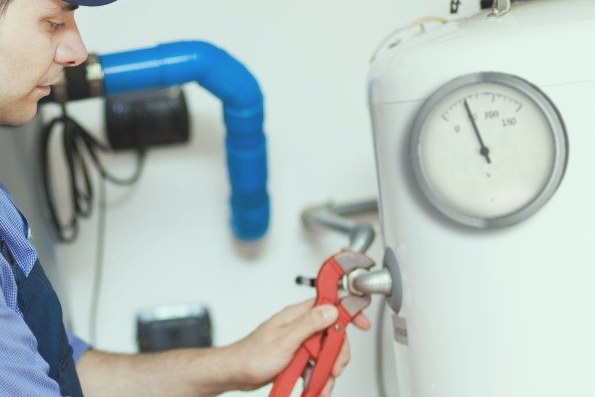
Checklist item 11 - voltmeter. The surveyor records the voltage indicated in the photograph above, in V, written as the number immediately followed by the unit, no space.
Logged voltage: 50V
